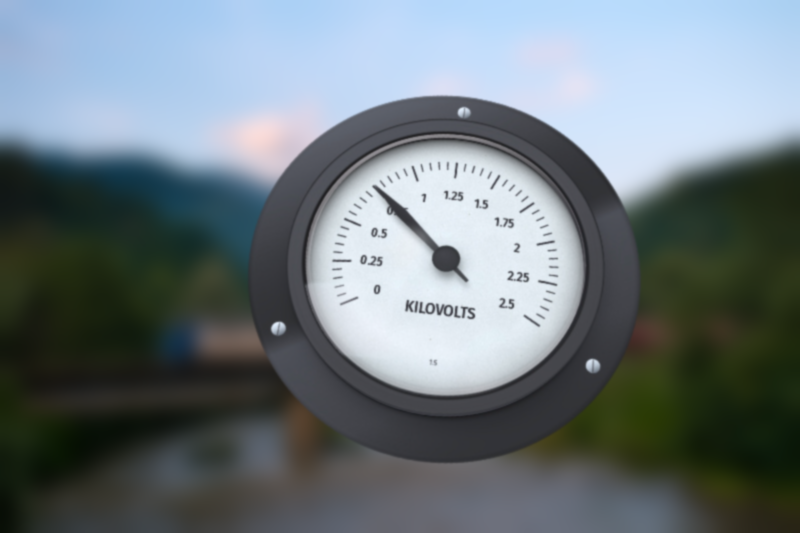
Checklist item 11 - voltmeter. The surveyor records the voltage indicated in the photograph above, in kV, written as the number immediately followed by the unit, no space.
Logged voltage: 0.75kV
